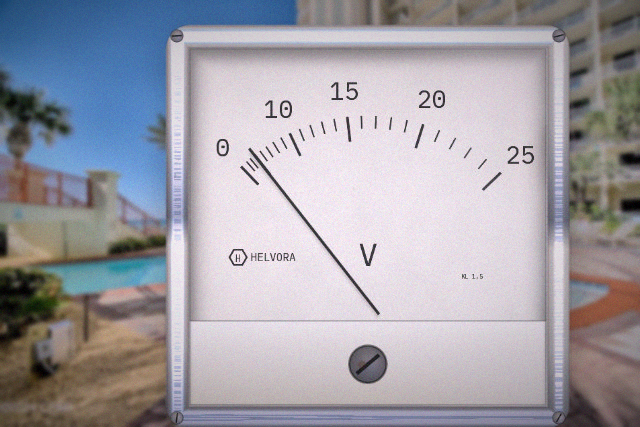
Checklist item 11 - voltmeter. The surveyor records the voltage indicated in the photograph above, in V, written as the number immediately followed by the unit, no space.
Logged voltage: 5V
